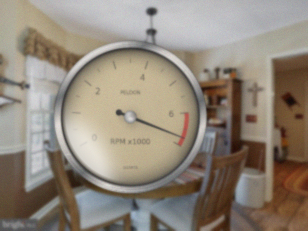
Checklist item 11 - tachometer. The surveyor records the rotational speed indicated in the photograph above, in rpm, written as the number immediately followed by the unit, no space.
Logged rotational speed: 6750rpm
